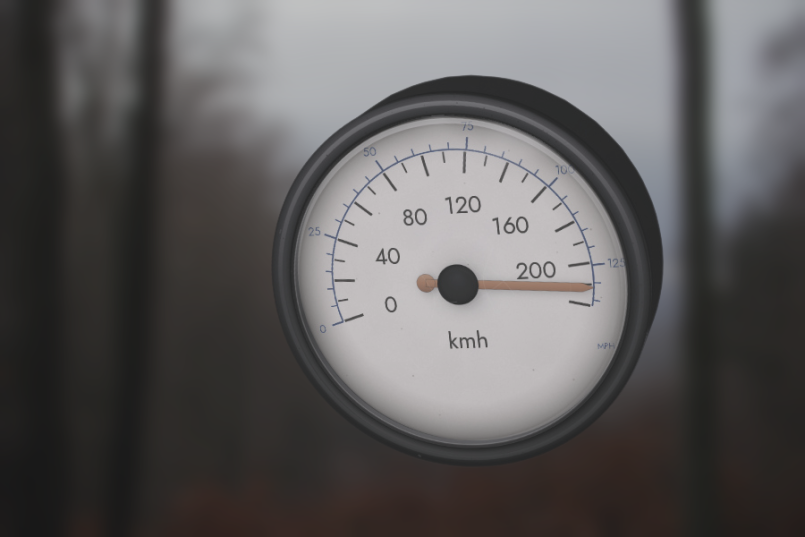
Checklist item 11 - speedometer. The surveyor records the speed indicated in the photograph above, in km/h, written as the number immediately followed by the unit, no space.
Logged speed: 210km/h
